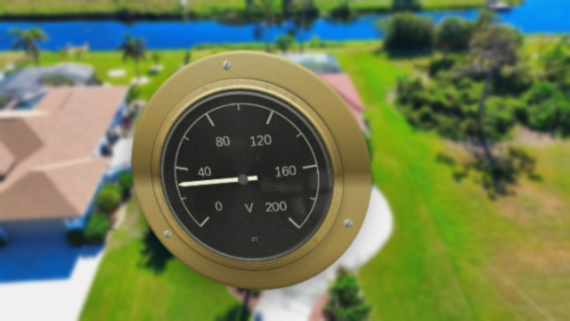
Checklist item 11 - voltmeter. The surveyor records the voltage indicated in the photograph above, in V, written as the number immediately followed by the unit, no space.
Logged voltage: 30V
